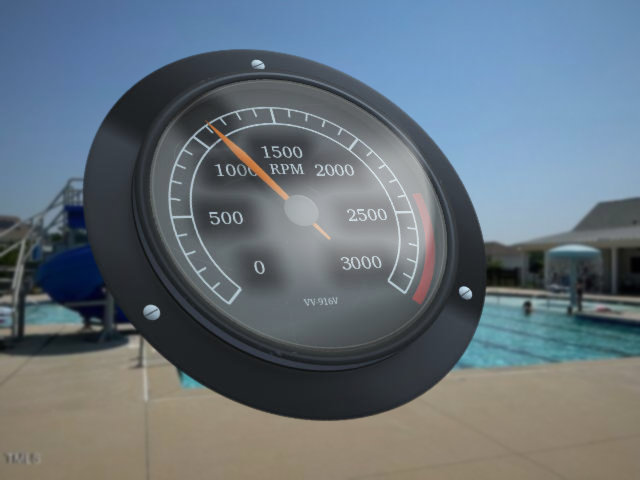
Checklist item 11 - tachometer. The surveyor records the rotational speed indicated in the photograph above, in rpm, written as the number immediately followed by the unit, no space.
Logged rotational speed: 1100rpm
